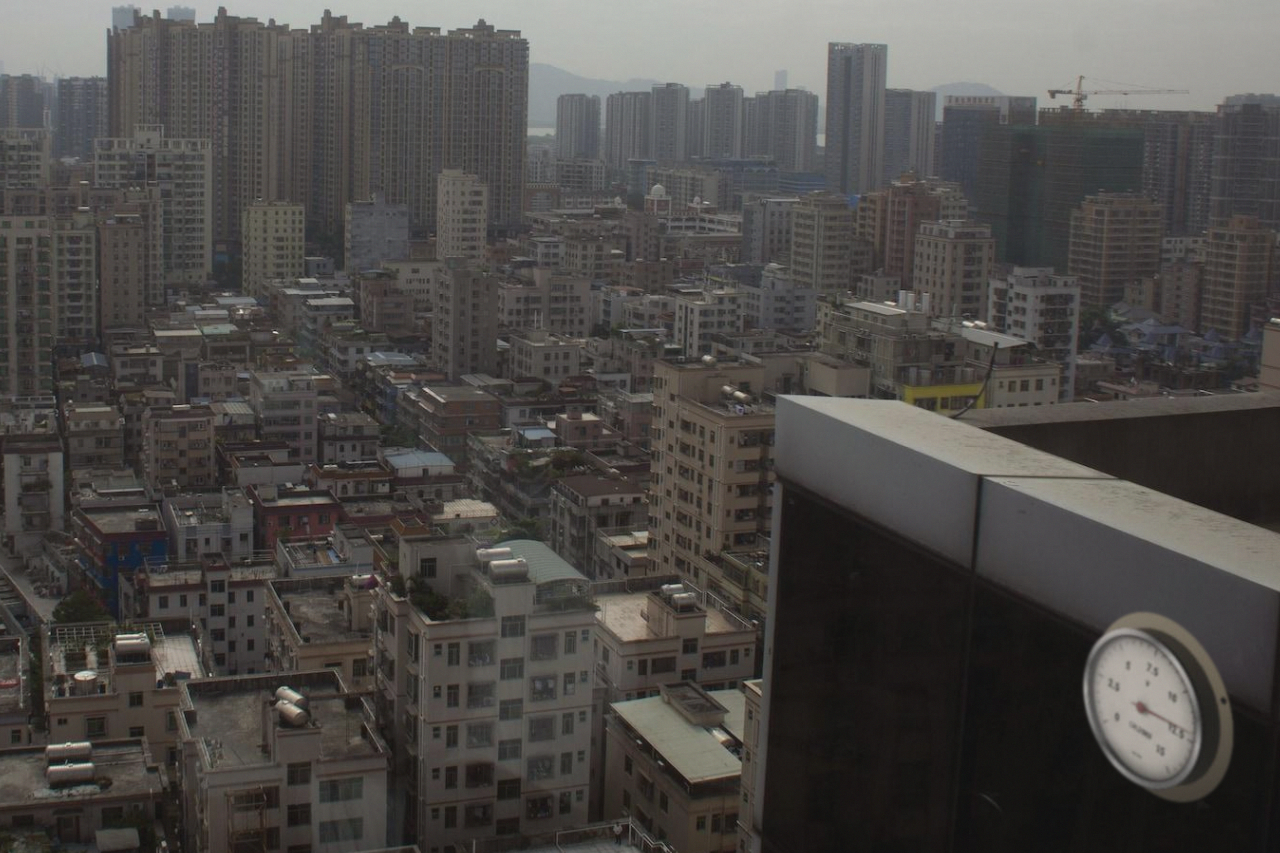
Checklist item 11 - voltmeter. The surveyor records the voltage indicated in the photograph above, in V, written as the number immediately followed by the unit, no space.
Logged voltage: 12V
